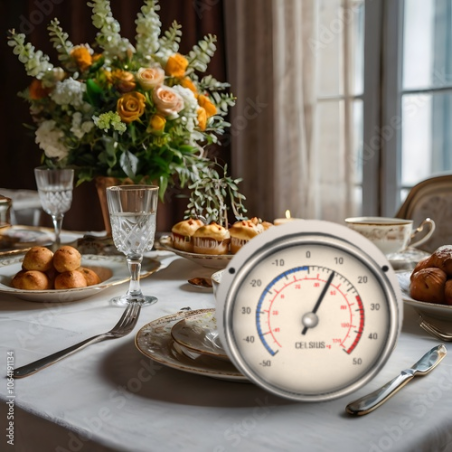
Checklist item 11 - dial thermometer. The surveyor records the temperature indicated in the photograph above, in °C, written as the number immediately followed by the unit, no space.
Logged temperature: 10°C
